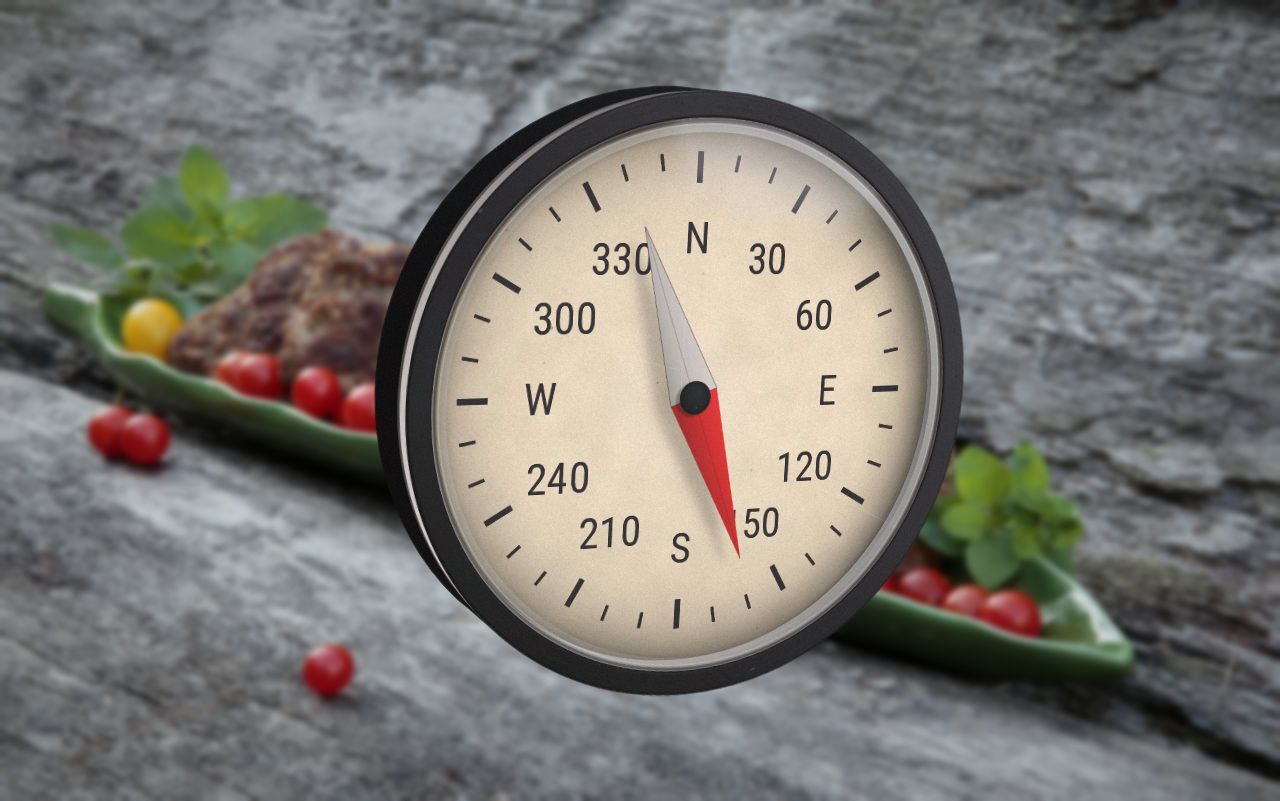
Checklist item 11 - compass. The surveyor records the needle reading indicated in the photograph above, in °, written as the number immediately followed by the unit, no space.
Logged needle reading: 160°
